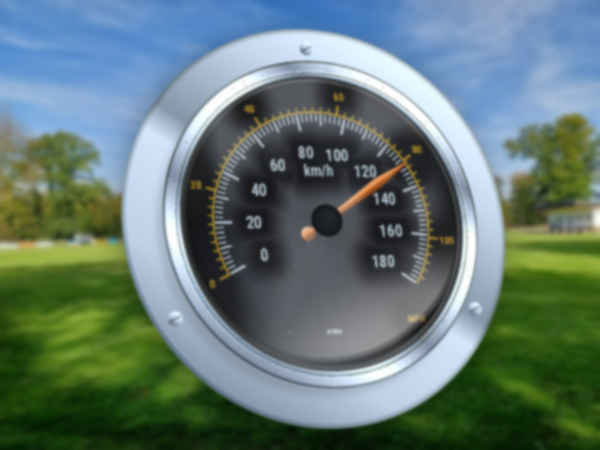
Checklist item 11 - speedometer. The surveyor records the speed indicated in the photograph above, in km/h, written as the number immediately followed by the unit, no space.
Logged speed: 130km/h
